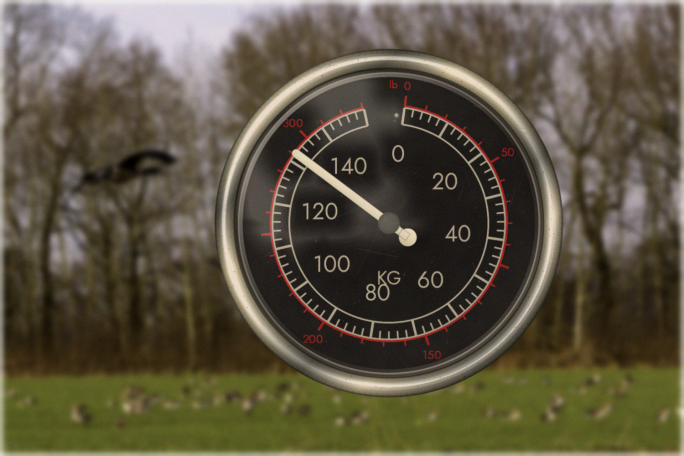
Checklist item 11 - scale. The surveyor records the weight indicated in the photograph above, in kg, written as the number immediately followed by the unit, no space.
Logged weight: 132kg
